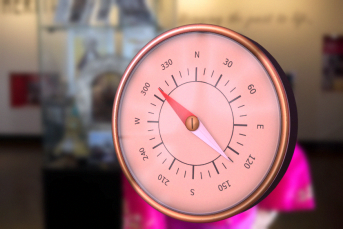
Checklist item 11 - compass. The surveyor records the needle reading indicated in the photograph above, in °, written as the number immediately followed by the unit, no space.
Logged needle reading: 310°
